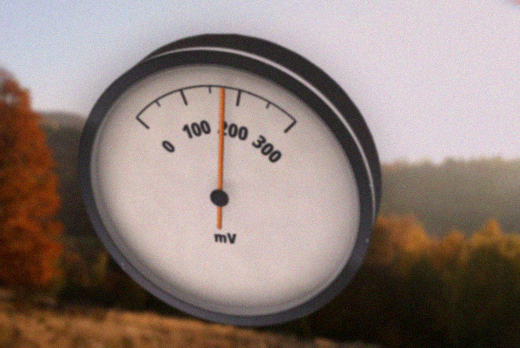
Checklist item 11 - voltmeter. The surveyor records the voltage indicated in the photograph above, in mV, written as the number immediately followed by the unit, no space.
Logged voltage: 175mV
